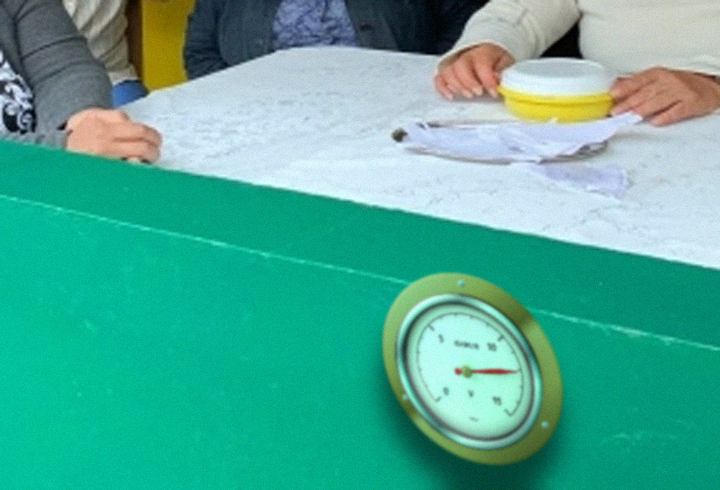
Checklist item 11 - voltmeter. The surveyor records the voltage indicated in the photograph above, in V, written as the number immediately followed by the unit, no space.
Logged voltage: 12V
